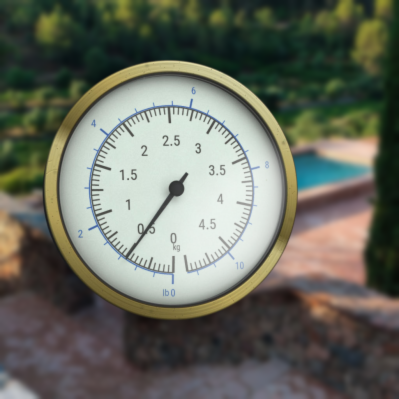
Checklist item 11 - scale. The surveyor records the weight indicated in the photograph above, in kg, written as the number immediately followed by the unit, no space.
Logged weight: 0.5kg
